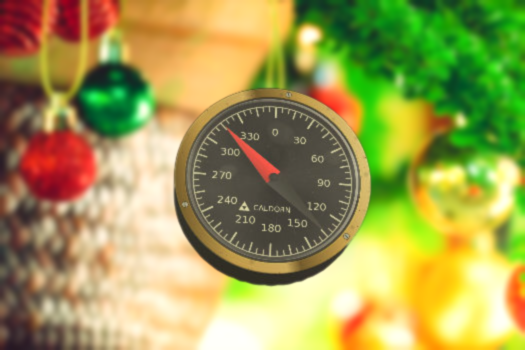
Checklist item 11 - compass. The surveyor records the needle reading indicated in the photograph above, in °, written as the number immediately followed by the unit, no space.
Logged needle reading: 315°
